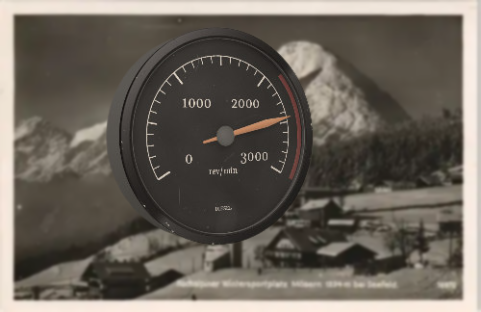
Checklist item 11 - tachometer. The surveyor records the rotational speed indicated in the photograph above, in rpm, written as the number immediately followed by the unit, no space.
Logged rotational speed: 2450rpm
